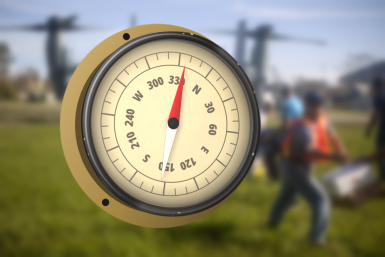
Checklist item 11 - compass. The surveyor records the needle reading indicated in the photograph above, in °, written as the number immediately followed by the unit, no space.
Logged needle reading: 335°
